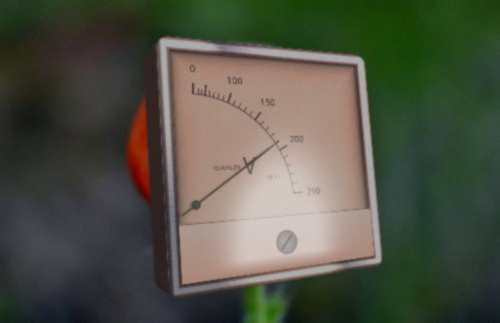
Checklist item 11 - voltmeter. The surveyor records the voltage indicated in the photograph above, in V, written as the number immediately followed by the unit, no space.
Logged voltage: 190V
